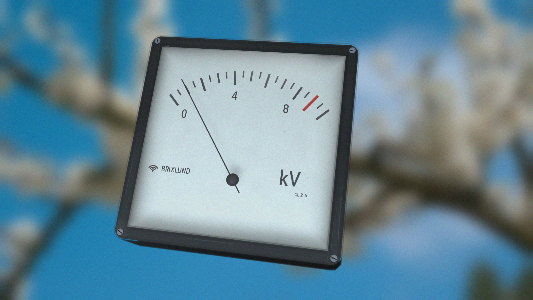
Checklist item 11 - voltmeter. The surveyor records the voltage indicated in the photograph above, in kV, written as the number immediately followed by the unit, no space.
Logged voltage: 1kV
